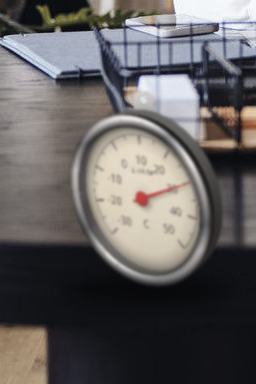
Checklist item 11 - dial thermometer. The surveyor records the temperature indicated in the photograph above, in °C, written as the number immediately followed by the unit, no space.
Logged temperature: 30°C
